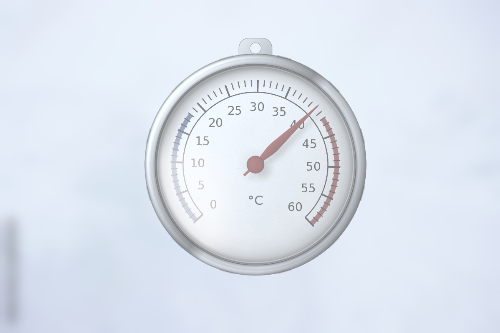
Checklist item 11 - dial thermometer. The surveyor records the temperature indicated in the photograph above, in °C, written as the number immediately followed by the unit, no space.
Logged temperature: 40°C
